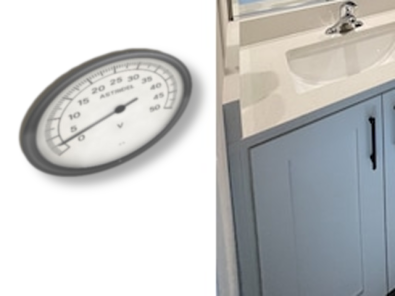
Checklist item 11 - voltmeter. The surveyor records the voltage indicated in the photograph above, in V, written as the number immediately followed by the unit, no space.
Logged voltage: 2.5V
